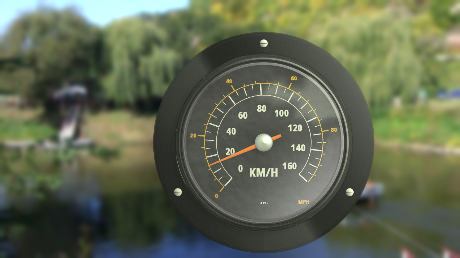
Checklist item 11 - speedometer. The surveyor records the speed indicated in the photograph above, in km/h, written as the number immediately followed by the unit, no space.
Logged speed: 15km/h
